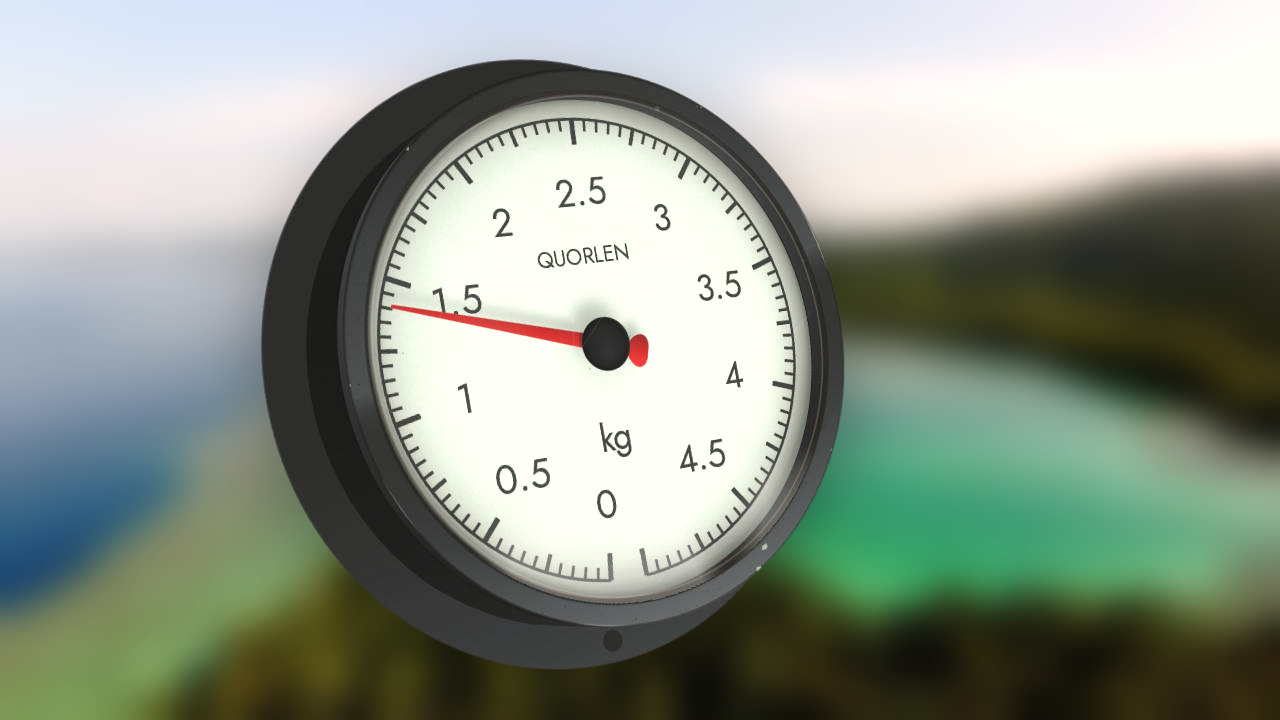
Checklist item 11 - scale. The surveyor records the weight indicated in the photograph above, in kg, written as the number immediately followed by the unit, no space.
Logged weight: 1.4kg
